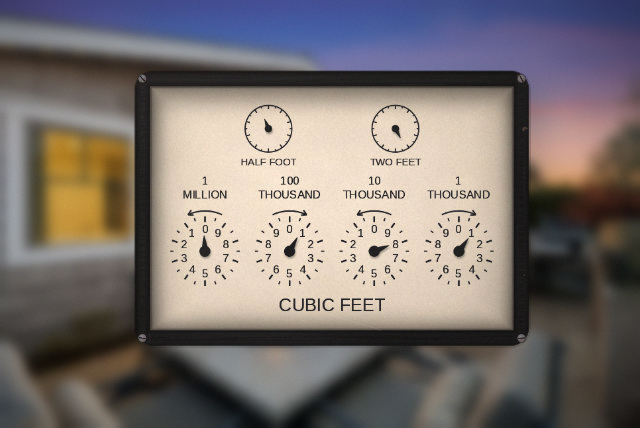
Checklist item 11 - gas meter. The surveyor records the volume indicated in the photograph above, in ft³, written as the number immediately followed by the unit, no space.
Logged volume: 8100ft³
